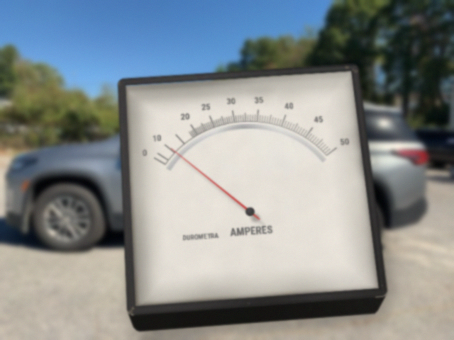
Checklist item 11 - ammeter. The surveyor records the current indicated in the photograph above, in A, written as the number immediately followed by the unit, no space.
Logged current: 10A
